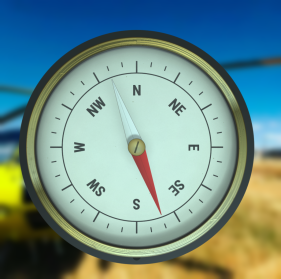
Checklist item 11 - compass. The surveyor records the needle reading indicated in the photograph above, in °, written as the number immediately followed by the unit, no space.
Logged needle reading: 160°
